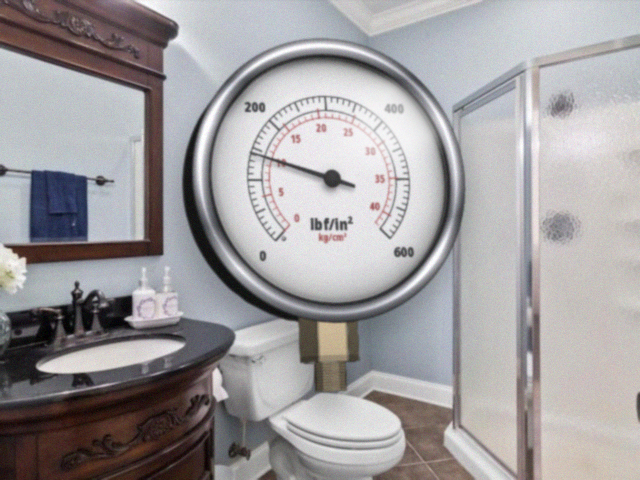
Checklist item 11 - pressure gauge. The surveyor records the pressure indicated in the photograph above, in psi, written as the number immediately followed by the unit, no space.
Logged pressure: 140psi
